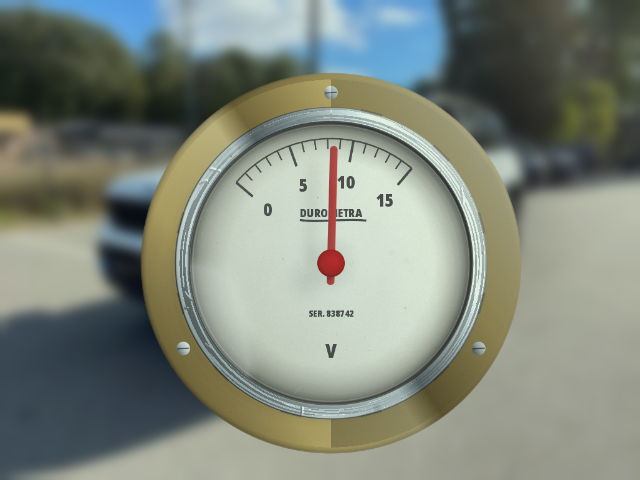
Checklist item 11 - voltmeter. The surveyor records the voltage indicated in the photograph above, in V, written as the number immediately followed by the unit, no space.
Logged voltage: 8.5V
